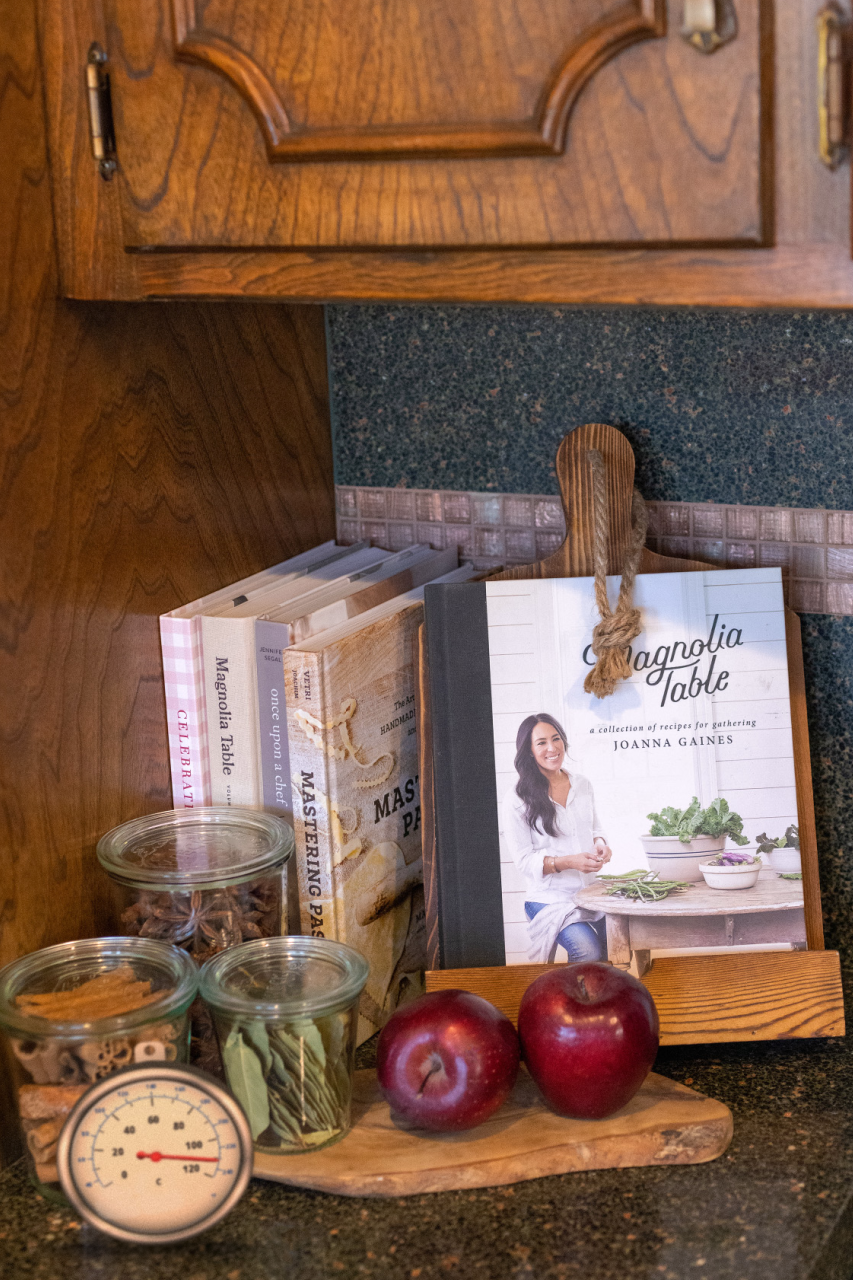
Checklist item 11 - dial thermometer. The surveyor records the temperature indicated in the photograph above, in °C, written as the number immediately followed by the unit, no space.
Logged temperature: 110°C
